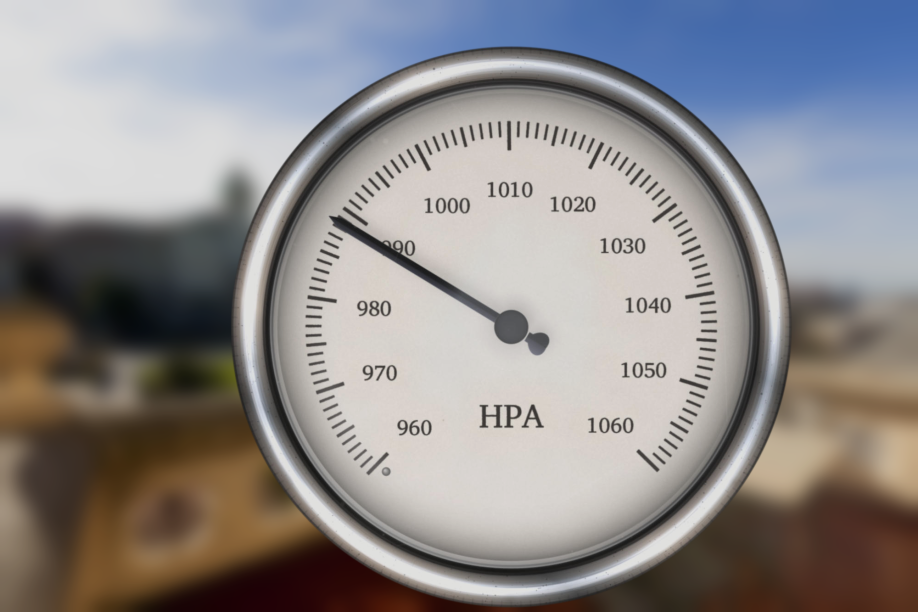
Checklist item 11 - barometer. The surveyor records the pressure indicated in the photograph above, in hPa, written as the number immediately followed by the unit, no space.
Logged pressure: 988.5hPa
